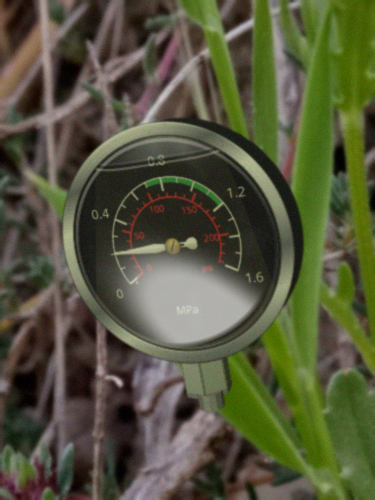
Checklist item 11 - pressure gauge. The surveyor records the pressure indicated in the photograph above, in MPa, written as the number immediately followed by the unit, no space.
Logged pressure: 0.2MPa
